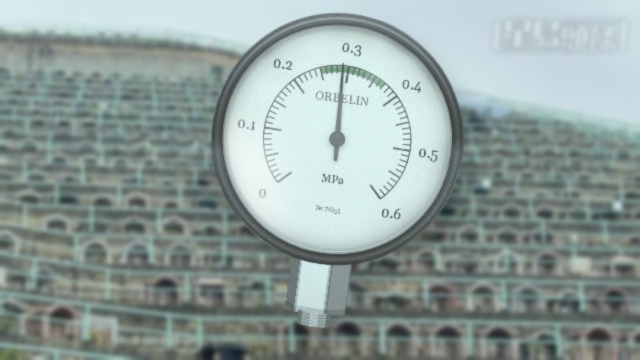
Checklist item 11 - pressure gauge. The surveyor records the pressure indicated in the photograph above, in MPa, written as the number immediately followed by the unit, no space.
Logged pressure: 0.29MPa
